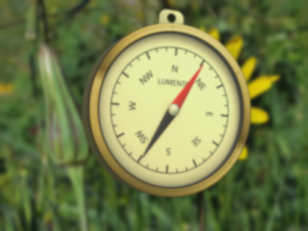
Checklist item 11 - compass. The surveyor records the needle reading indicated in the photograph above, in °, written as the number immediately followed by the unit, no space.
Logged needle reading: 30°
